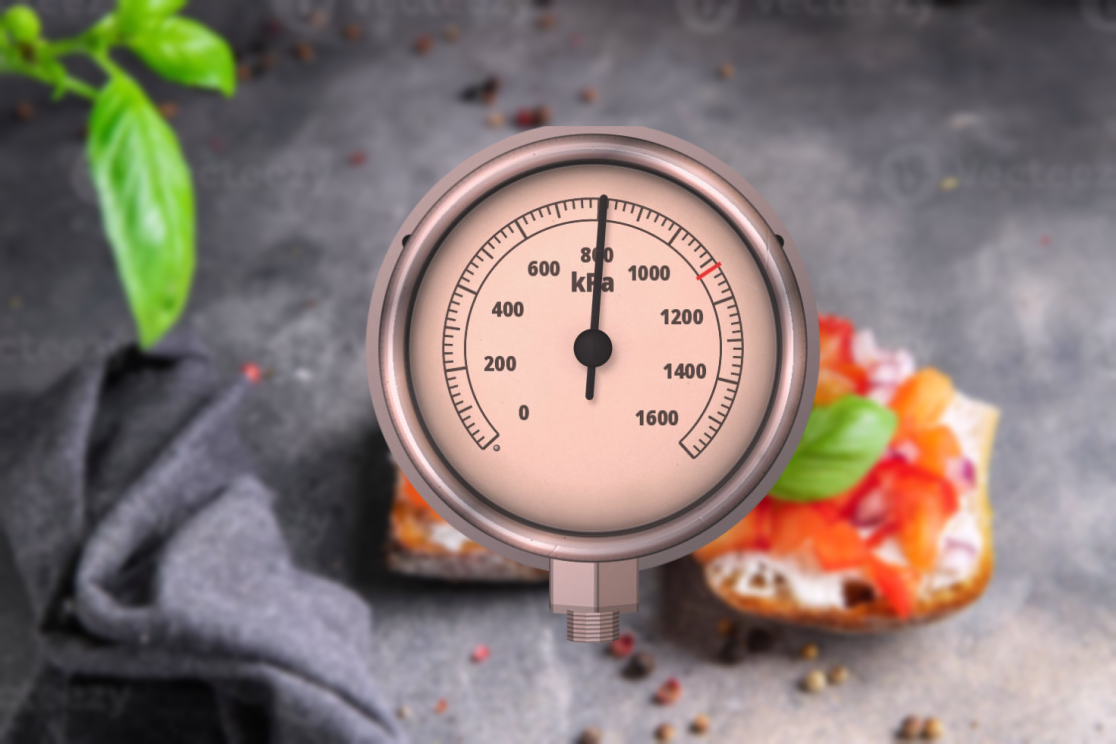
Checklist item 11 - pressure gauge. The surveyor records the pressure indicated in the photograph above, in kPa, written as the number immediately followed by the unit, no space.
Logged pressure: 810kPa
